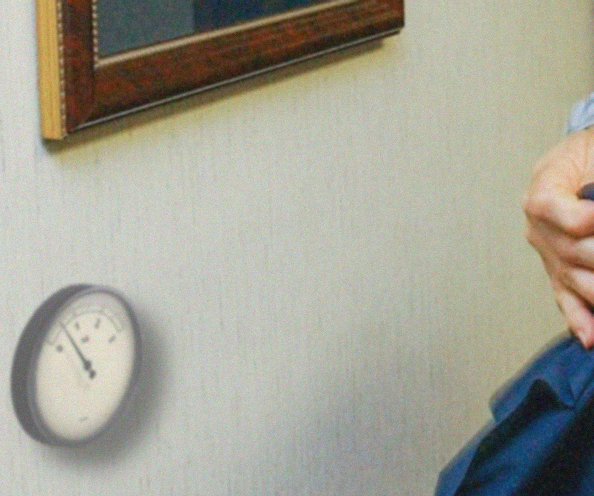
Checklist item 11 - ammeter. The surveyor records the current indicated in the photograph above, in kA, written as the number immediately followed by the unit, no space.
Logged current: 0.5kA
